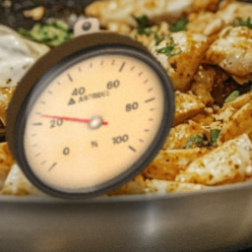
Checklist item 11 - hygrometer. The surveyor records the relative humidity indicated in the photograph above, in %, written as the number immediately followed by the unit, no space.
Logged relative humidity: 24%
